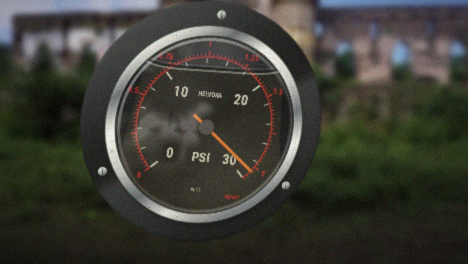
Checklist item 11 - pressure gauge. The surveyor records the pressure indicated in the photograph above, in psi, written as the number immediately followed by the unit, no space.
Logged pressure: 29psi
